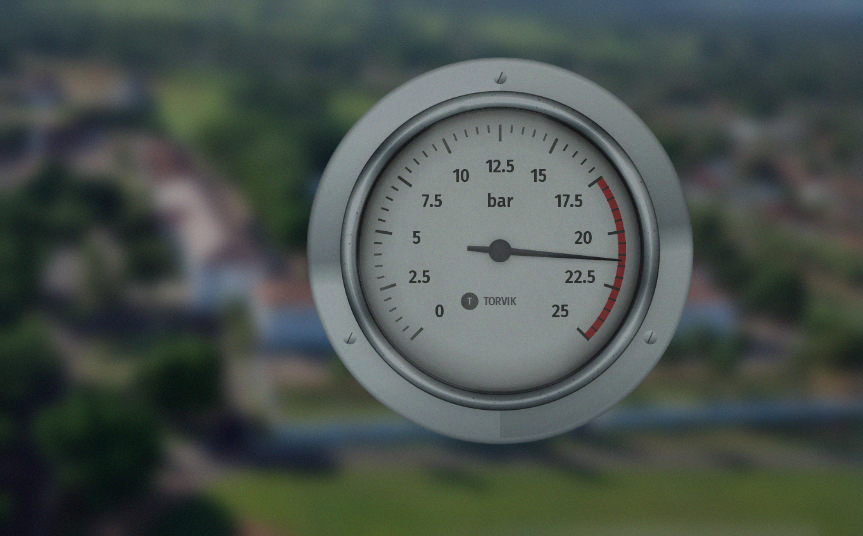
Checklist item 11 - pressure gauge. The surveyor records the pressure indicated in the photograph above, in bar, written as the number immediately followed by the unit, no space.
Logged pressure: 21.25bar
